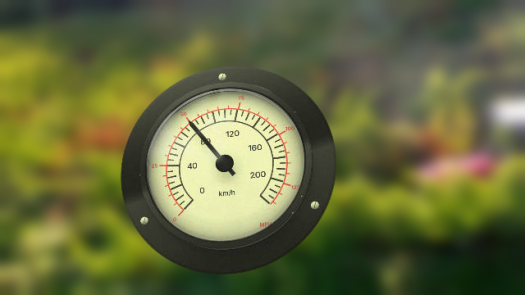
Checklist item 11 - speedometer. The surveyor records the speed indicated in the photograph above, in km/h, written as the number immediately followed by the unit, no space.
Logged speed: 80km/h
